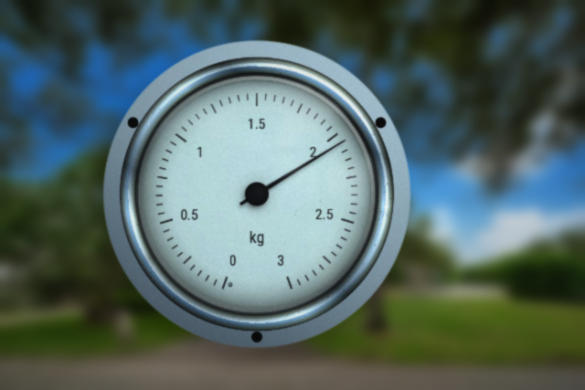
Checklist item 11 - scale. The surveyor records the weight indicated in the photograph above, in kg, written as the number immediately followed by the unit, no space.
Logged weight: 2.05kg
